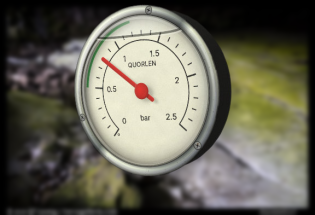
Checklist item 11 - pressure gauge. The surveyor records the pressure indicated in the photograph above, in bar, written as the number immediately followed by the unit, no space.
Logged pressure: 0.8bar
